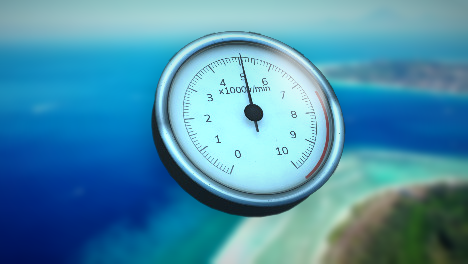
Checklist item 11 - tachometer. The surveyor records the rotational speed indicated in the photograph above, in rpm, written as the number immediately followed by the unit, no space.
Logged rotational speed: 5000rpm
